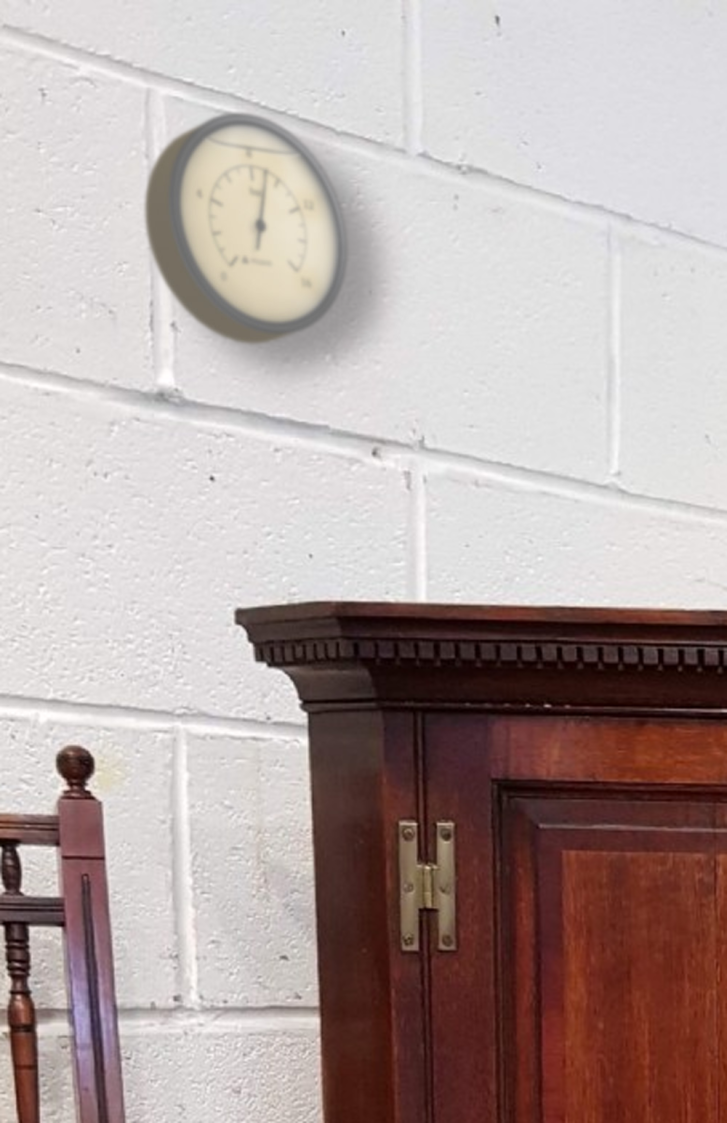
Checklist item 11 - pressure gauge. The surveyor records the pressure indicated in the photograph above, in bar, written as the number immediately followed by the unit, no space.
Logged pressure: 9bar
